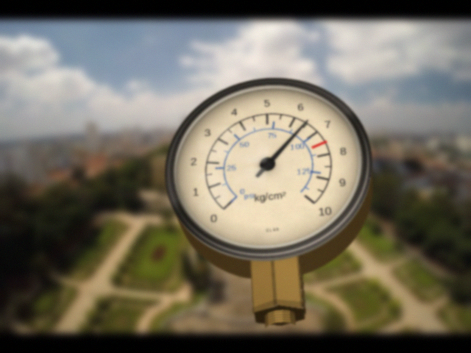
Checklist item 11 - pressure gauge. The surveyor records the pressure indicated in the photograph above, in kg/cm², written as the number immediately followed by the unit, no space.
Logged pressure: 6.5kg/cm²
